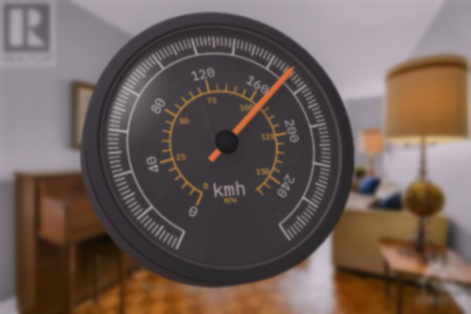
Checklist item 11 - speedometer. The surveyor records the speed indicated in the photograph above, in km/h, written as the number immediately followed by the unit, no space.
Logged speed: 170km/h
